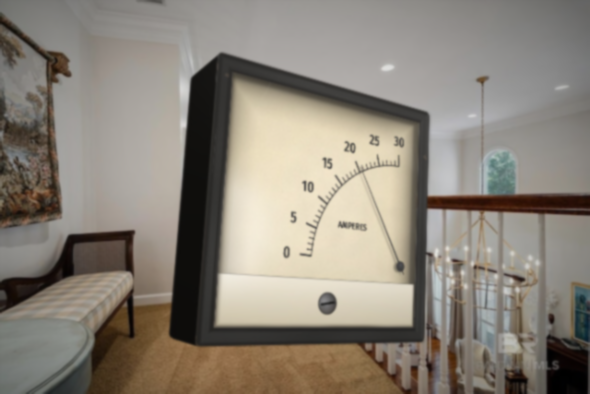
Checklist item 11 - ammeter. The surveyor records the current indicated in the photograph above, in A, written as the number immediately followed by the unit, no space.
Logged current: 20A
